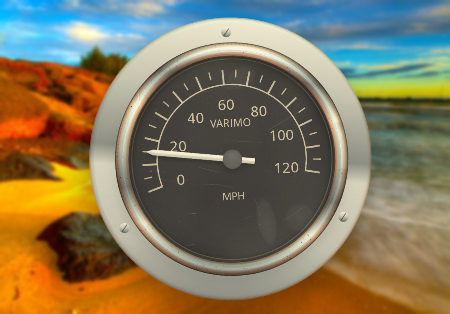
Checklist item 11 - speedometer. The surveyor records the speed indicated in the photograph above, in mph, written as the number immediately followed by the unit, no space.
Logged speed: 15mph
